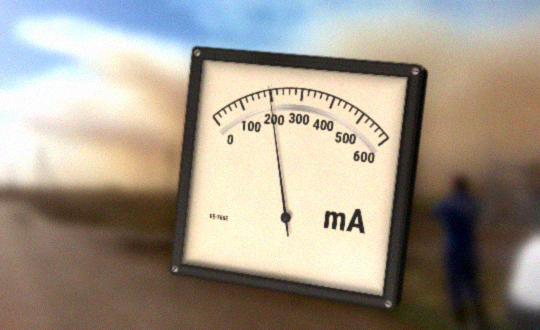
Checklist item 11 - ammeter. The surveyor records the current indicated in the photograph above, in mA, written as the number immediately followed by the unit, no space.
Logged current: 200mA
